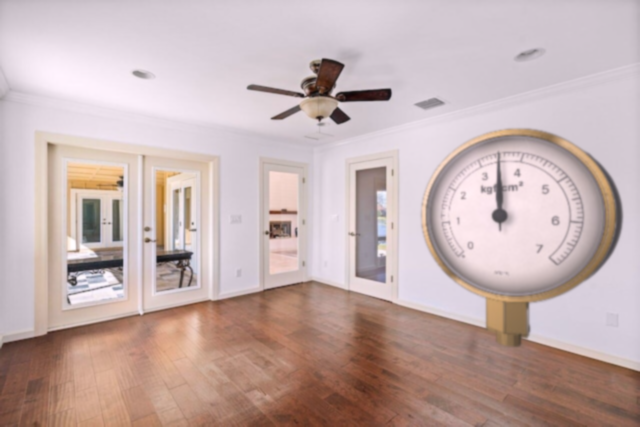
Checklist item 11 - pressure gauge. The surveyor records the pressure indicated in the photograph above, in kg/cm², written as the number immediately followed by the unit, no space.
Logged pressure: 3.5kg/cm²
